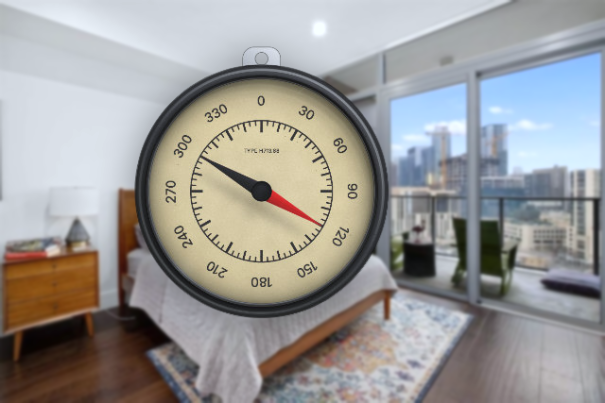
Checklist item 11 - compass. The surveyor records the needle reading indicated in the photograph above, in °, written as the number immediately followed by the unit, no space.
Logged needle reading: 120°
